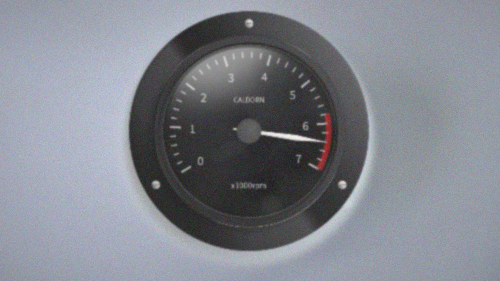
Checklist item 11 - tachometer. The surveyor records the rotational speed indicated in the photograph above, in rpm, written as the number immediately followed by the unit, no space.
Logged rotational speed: 6400rpm
